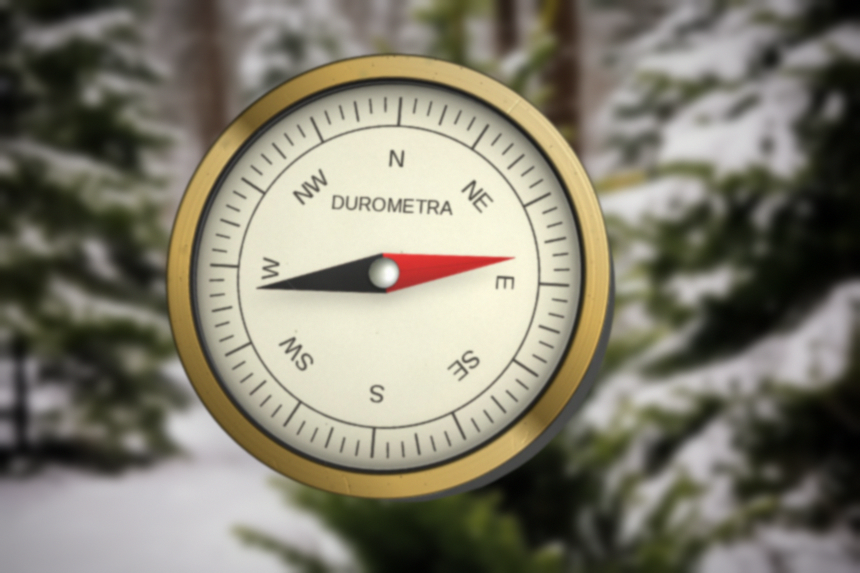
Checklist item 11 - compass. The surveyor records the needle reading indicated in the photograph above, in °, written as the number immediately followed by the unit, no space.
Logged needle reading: 80°
